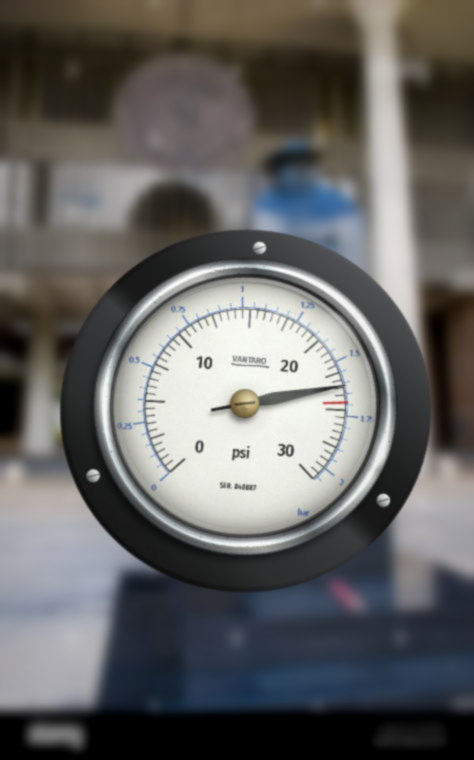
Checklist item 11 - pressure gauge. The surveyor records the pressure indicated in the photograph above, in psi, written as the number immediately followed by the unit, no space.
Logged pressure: 23.5psi
